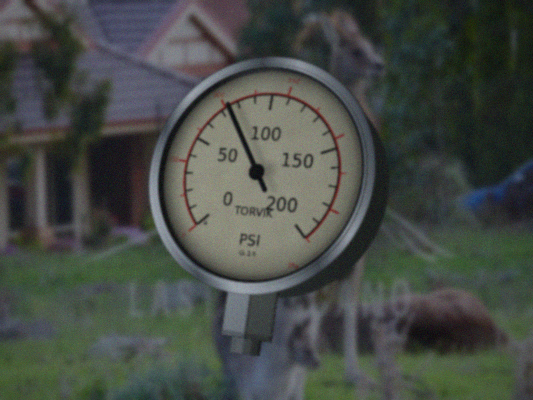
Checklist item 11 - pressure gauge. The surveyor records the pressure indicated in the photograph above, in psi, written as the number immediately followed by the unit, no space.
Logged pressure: 75psi
